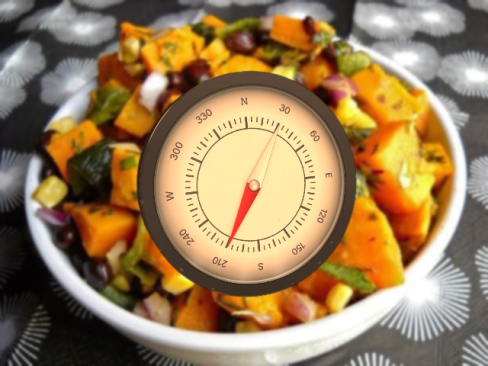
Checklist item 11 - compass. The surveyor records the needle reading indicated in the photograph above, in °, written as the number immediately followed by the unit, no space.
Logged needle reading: 210°
